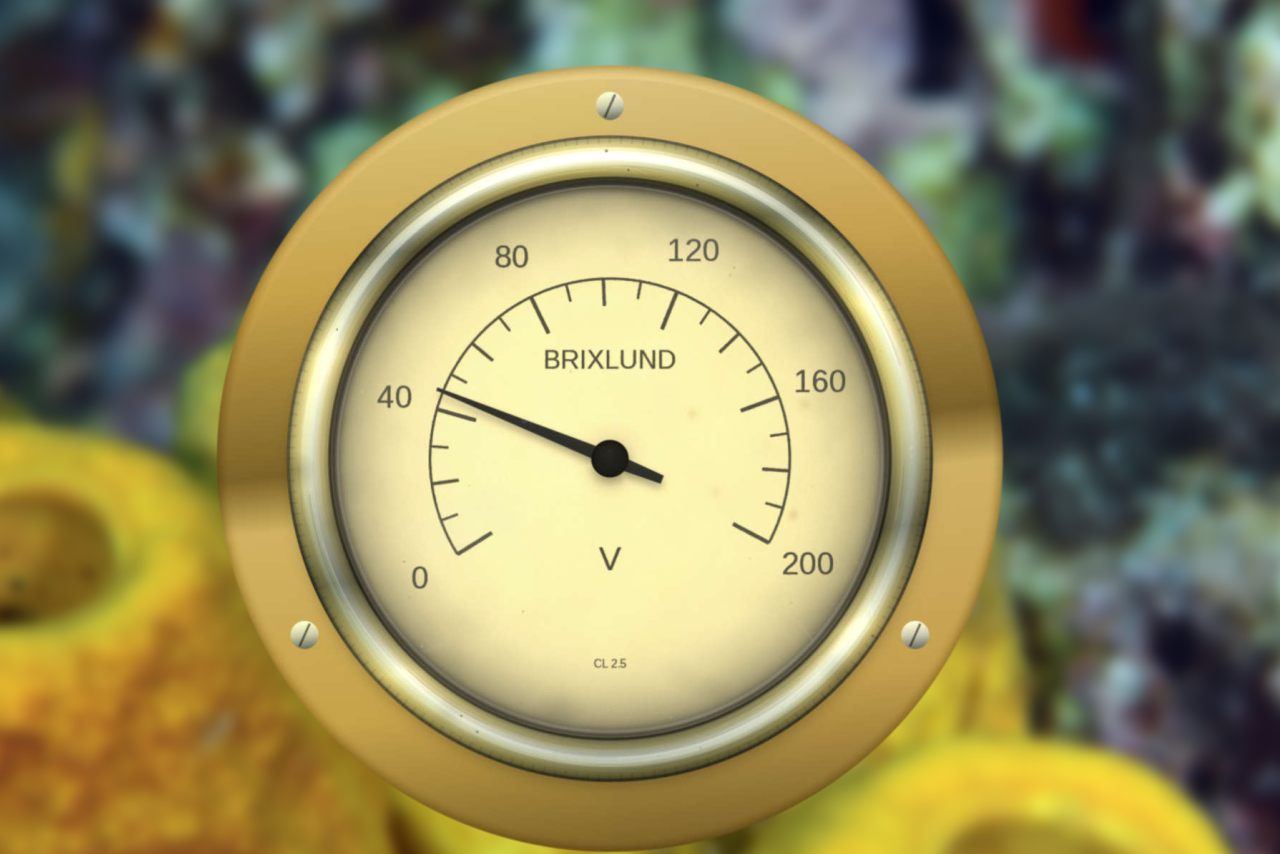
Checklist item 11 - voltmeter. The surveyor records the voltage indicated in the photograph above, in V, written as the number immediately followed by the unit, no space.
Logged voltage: 45V
